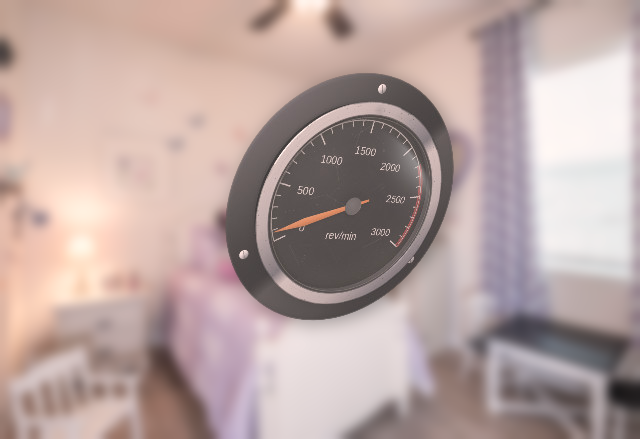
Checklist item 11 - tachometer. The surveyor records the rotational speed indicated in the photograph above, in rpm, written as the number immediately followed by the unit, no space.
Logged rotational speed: 100rpm
